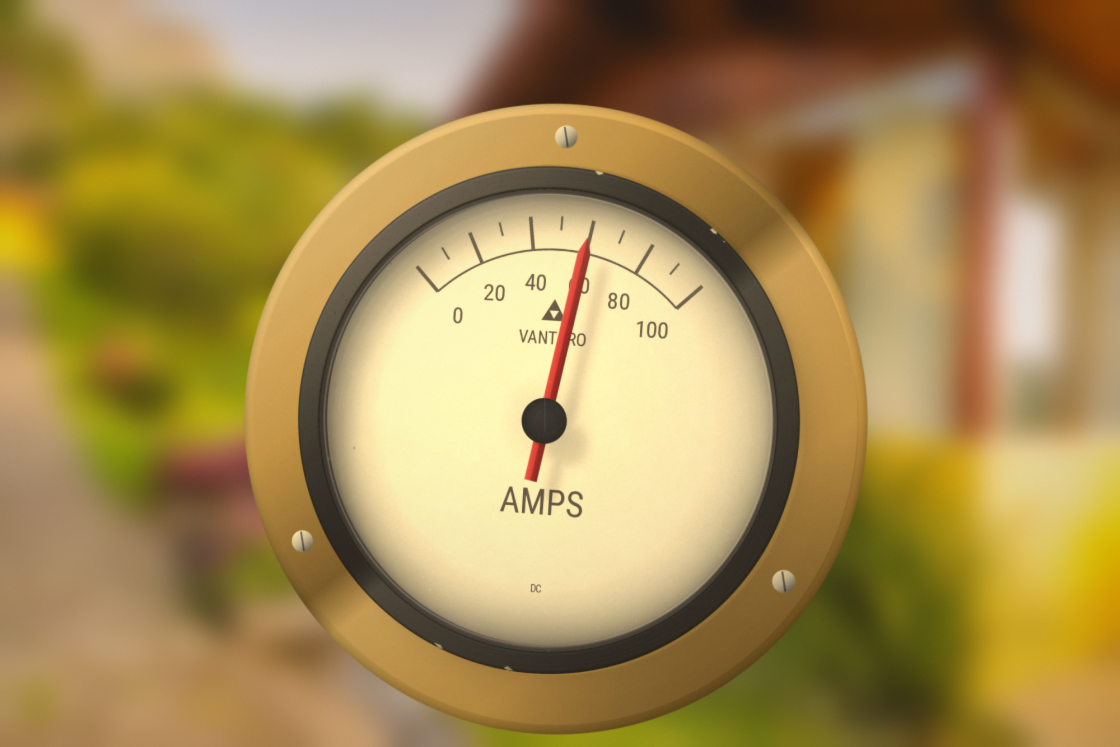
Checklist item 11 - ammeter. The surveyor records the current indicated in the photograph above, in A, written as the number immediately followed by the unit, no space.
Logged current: 60A
